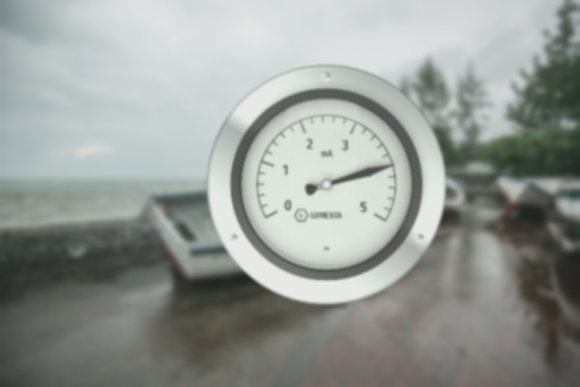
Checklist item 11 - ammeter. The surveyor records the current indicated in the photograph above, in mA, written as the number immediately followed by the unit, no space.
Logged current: 4mA
